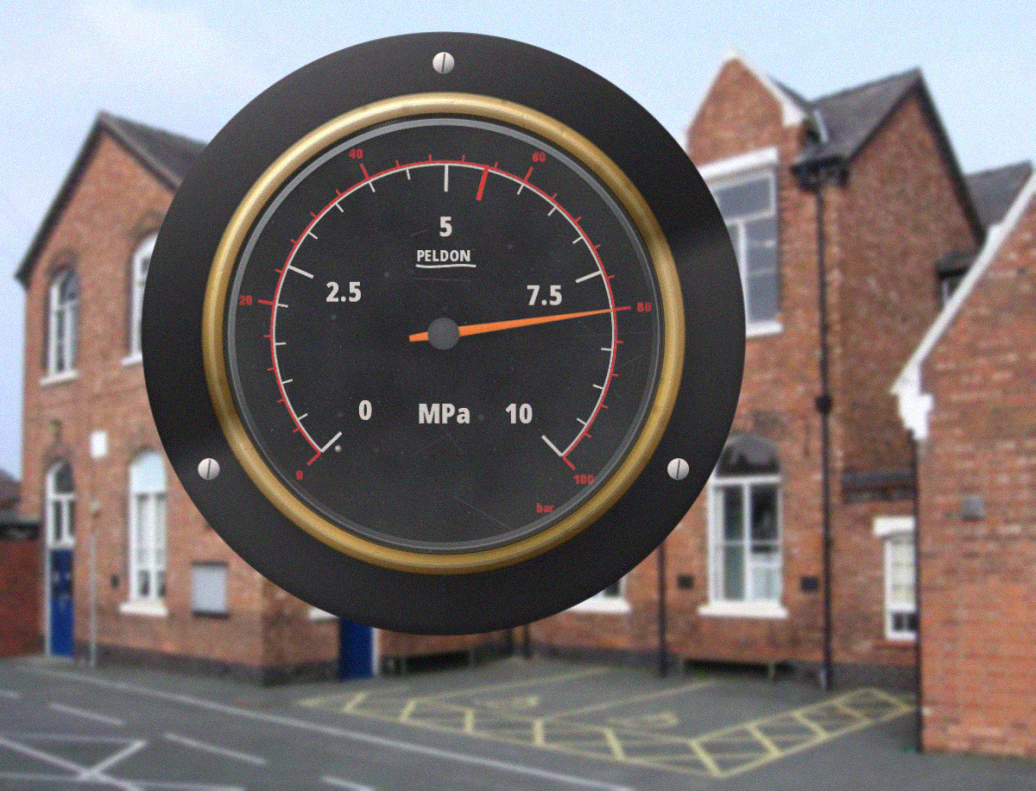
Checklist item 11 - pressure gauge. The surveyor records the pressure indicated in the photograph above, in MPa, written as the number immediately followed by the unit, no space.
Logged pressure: 8MPa
